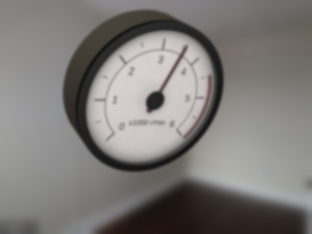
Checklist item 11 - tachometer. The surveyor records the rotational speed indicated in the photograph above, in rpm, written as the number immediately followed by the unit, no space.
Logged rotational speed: 3500rpm
